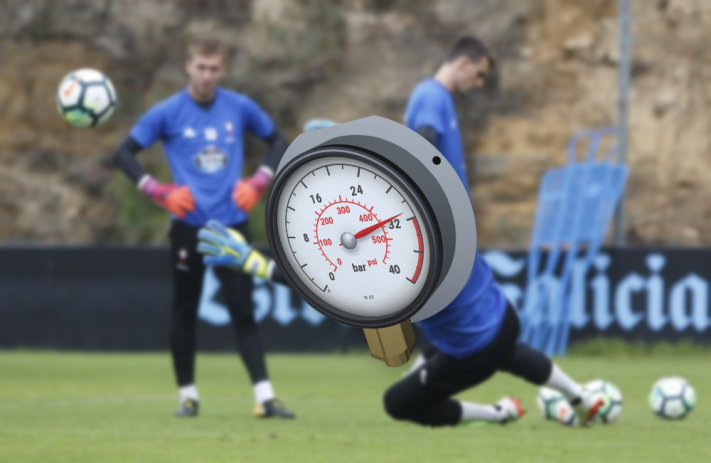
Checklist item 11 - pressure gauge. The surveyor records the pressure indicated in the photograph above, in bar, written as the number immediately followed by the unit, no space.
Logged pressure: 31bar
